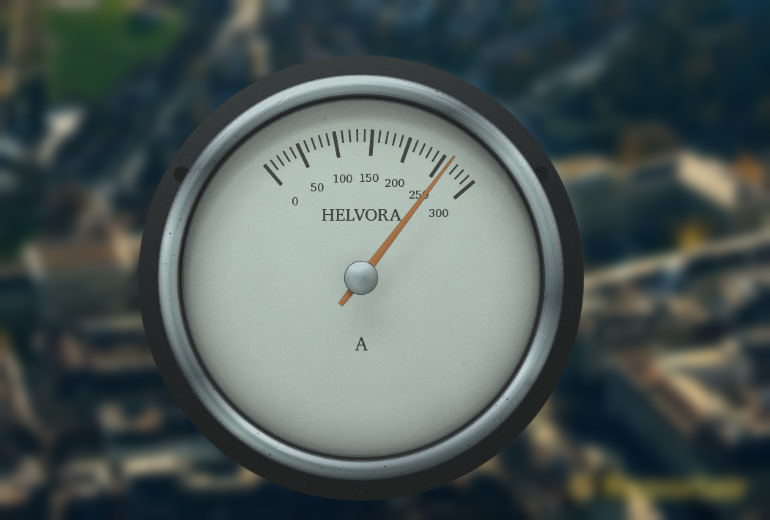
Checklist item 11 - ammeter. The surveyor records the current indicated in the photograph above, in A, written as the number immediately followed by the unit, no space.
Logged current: 260A
